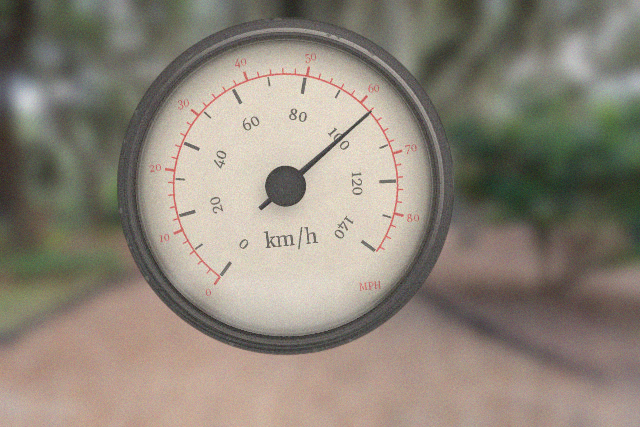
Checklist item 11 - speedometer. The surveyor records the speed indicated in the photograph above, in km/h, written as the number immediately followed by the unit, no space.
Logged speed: 100km/h
